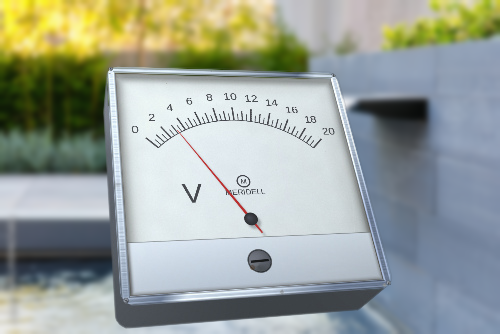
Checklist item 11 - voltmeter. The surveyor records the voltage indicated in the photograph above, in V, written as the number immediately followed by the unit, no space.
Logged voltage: 3V
